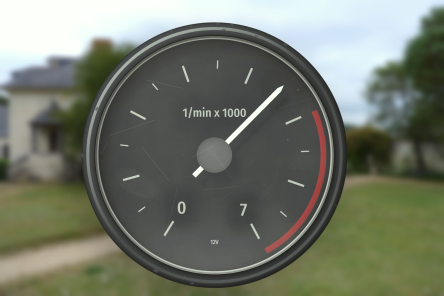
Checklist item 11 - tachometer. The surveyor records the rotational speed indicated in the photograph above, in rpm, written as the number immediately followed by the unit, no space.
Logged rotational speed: 4500rpm
